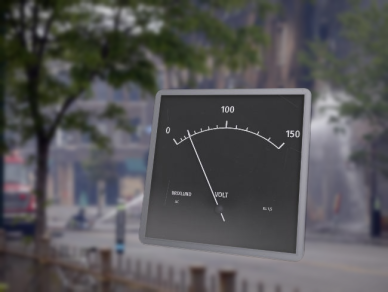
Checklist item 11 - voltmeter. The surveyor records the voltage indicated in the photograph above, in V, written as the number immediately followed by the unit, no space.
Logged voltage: 50V
